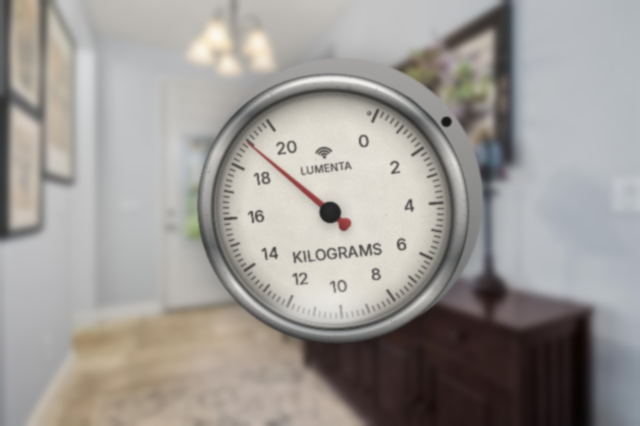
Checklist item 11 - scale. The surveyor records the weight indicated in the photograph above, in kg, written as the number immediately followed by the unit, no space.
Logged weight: 19kg
